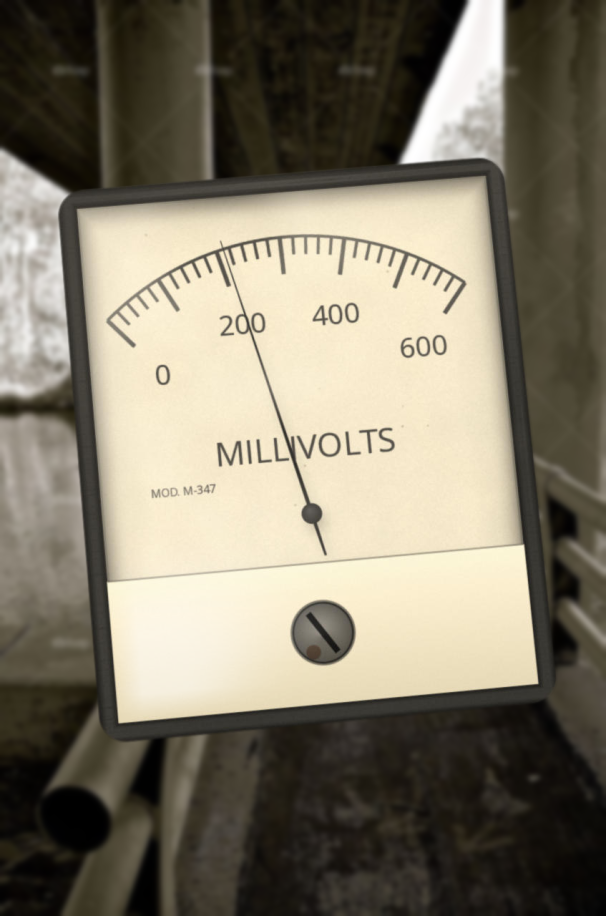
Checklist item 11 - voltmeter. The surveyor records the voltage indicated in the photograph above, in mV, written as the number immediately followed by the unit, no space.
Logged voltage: 210mV
